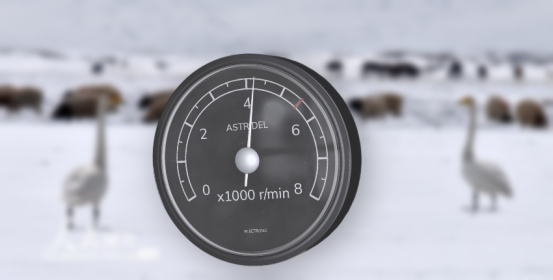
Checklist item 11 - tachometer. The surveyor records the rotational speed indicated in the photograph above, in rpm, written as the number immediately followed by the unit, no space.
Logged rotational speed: 4250rpm
